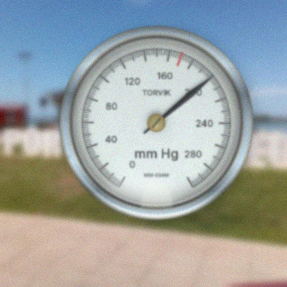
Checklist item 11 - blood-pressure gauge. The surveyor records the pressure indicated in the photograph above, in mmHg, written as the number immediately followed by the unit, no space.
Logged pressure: 200mmHg
